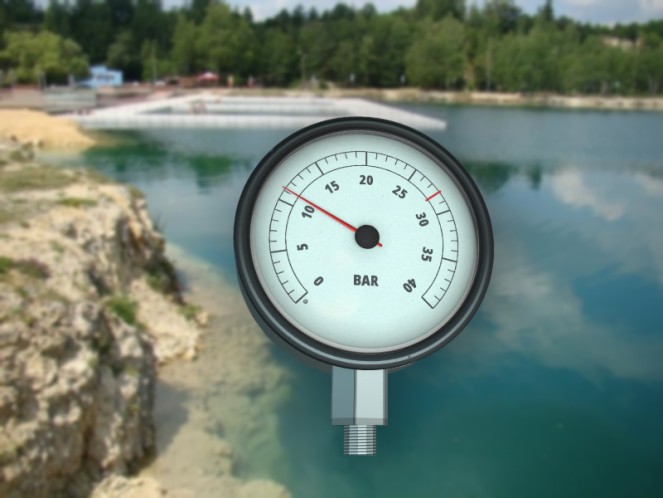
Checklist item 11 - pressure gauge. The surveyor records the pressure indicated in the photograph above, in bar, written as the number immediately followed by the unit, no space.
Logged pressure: 11bar
